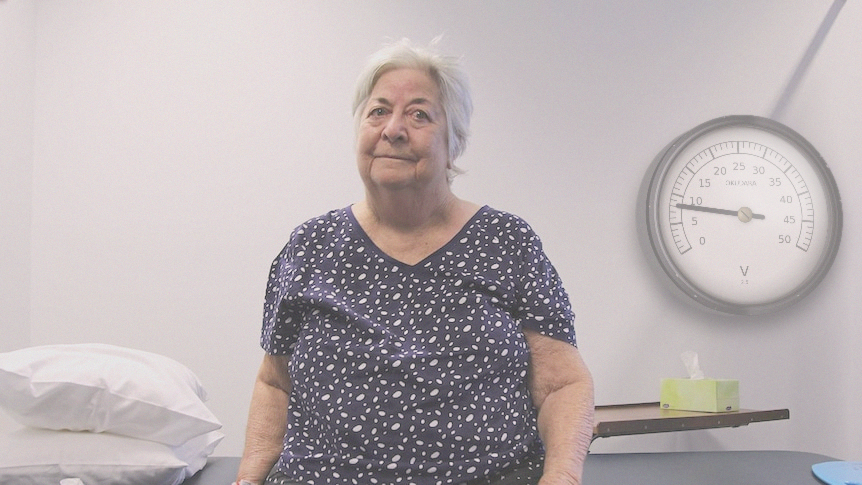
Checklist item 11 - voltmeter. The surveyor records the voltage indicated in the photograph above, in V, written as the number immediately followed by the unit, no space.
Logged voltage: 8V
